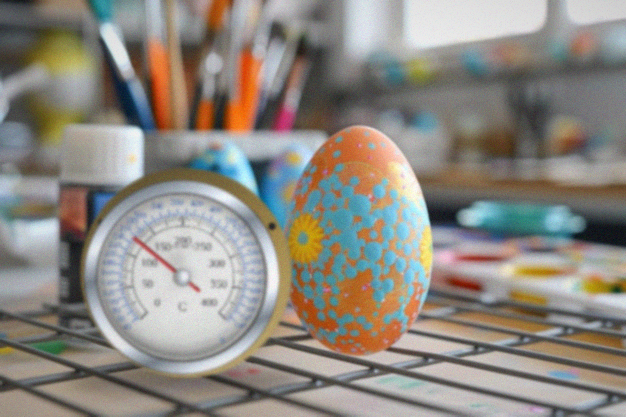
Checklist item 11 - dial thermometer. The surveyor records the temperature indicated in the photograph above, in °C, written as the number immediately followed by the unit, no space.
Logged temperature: 125°C
